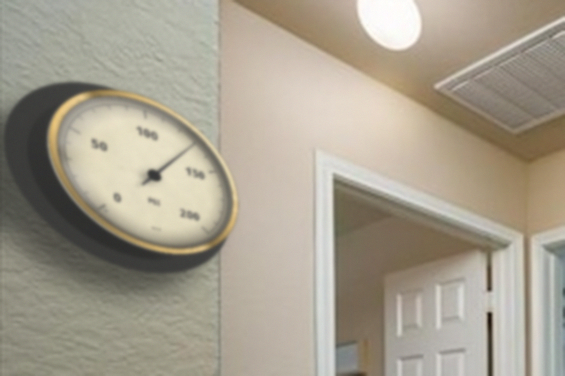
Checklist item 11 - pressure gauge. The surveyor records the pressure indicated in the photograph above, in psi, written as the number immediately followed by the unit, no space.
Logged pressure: 130psi
